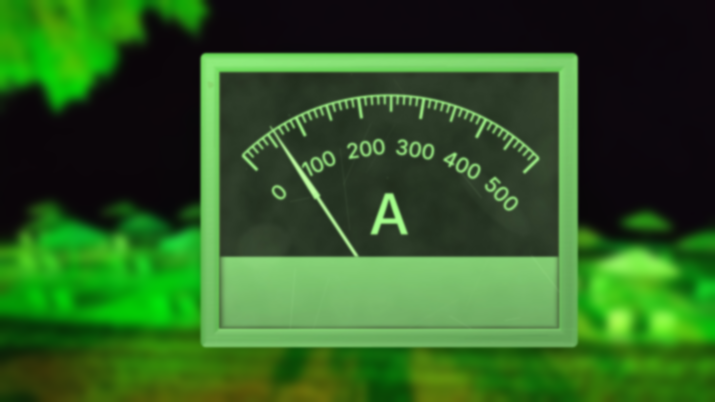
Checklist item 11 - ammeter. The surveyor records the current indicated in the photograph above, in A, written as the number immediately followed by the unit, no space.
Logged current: 60A
